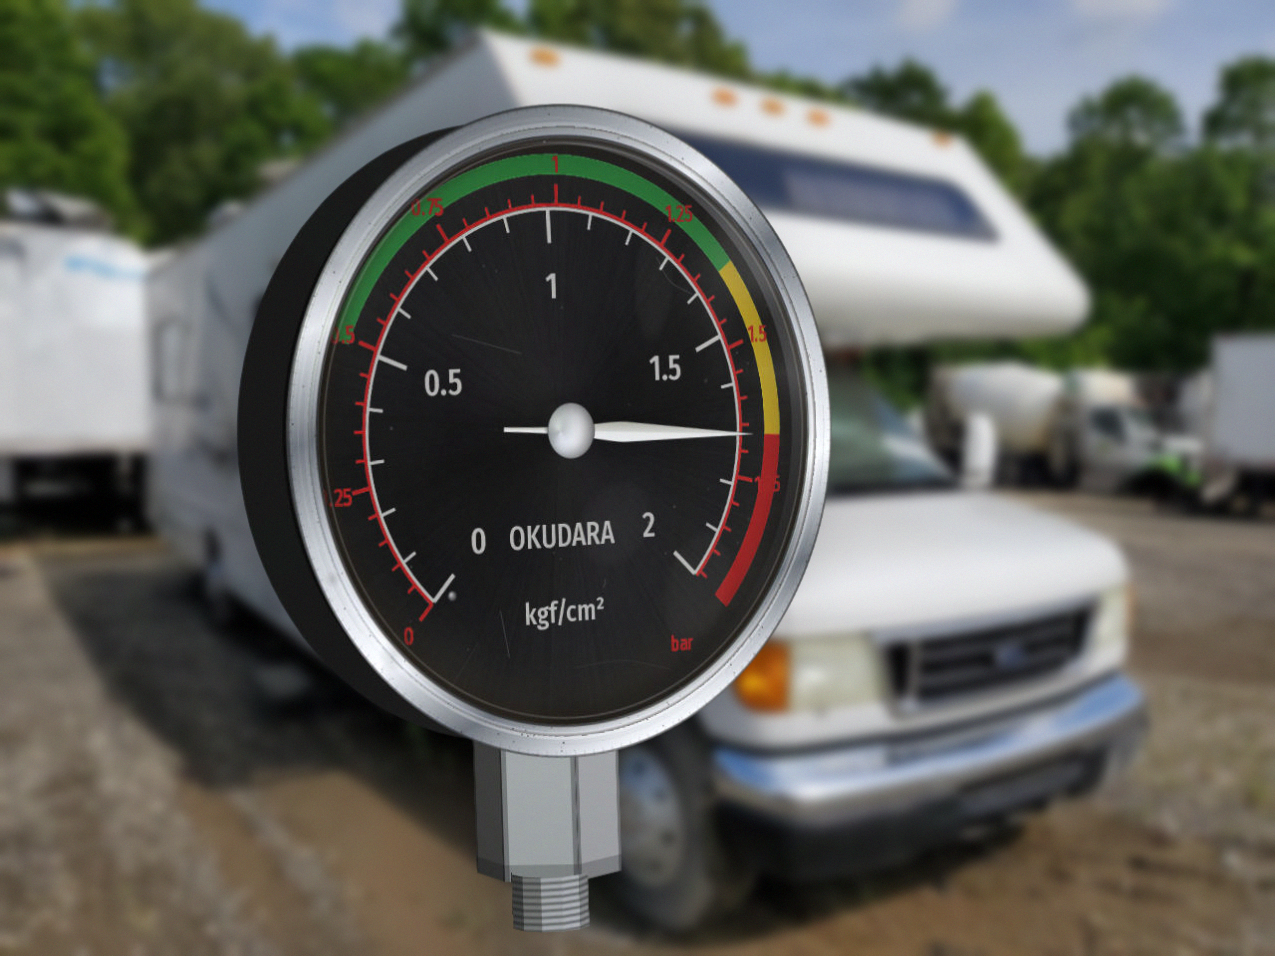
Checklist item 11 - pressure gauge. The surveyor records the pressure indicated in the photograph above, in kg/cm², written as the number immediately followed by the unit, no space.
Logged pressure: 1.7kg/cm²
